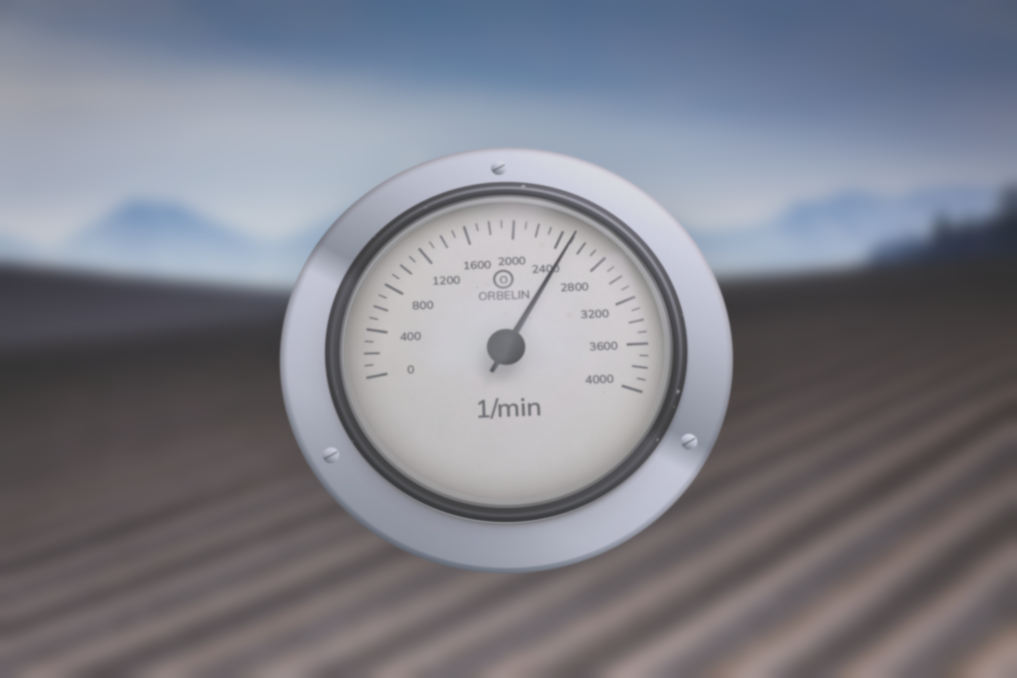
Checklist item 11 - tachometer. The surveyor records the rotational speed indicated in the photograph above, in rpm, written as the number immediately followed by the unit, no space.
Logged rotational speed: 2500rpm
